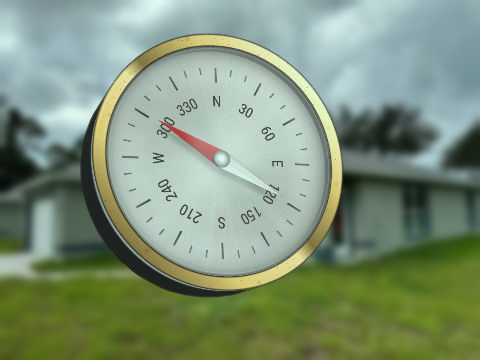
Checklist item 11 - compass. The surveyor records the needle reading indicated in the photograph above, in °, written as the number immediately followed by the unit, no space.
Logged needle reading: 300°
